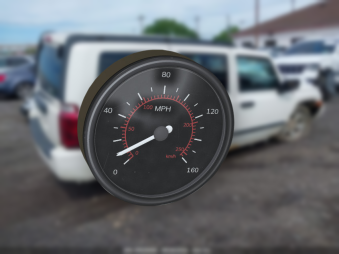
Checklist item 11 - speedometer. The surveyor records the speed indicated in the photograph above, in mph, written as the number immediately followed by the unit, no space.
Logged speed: 10mph
